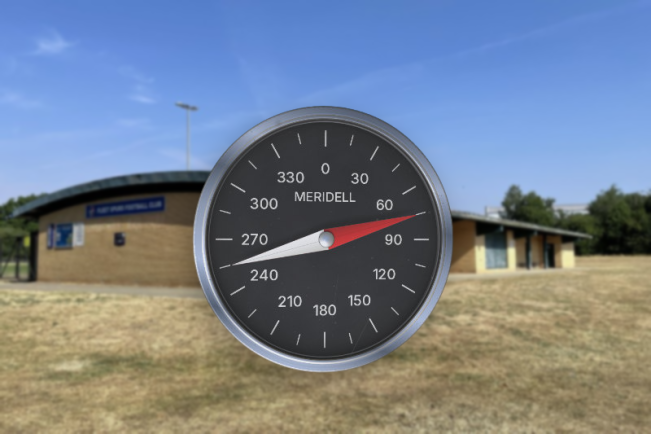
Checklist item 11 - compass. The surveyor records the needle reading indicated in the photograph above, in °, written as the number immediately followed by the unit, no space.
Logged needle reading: 75°
